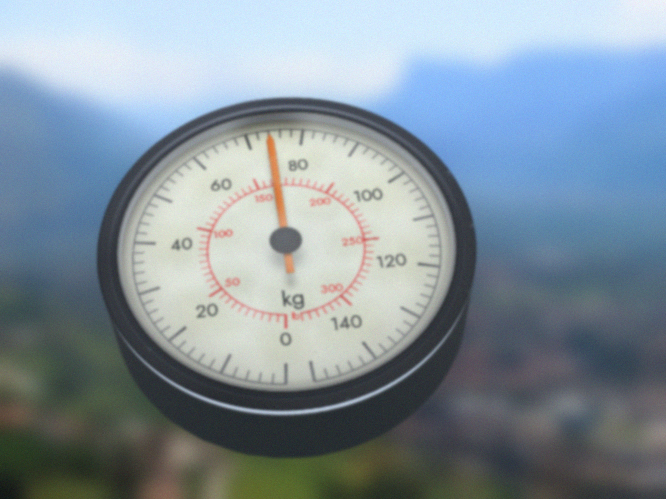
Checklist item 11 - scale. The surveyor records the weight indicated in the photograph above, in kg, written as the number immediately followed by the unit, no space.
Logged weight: 74kg
